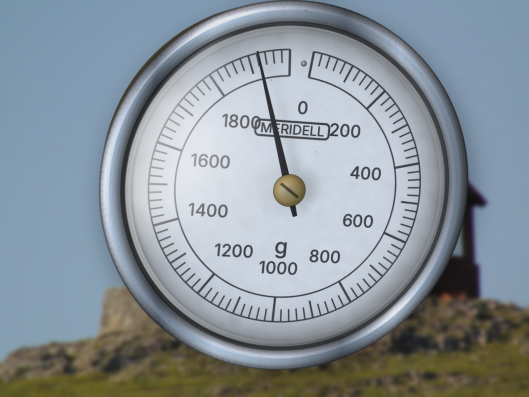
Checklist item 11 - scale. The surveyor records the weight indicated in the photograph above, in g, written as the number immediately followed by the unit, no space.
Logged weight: 1920g
